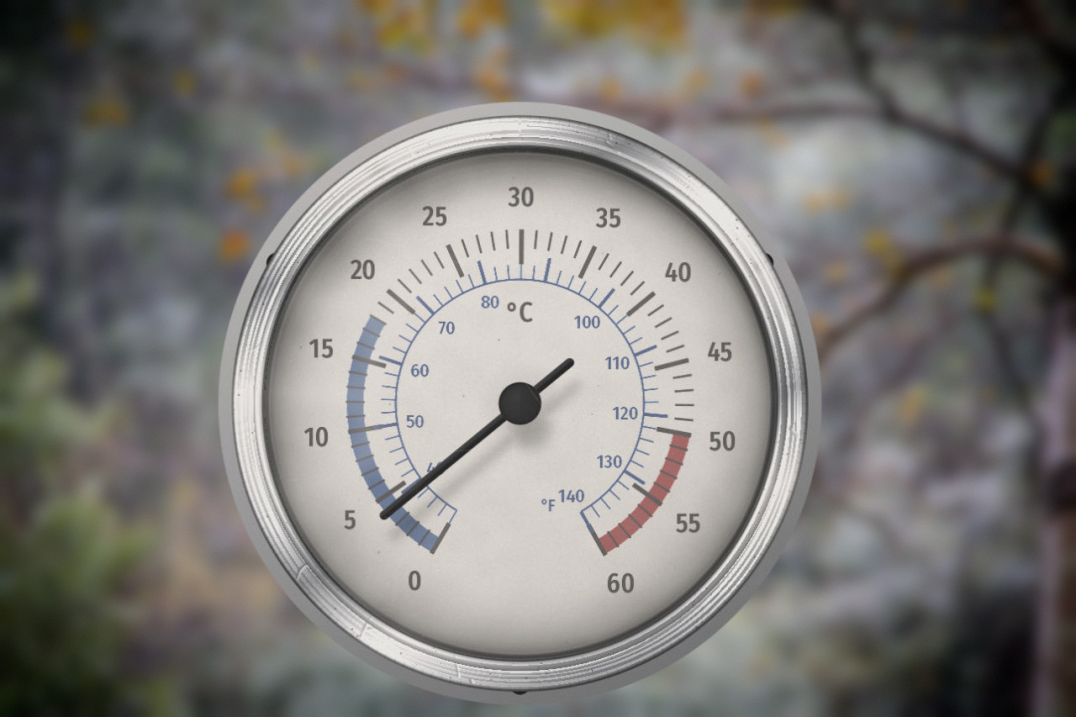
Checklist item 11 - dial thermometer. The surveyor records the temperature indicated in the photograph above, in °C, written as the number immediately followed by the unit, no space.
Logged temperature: 4°C
